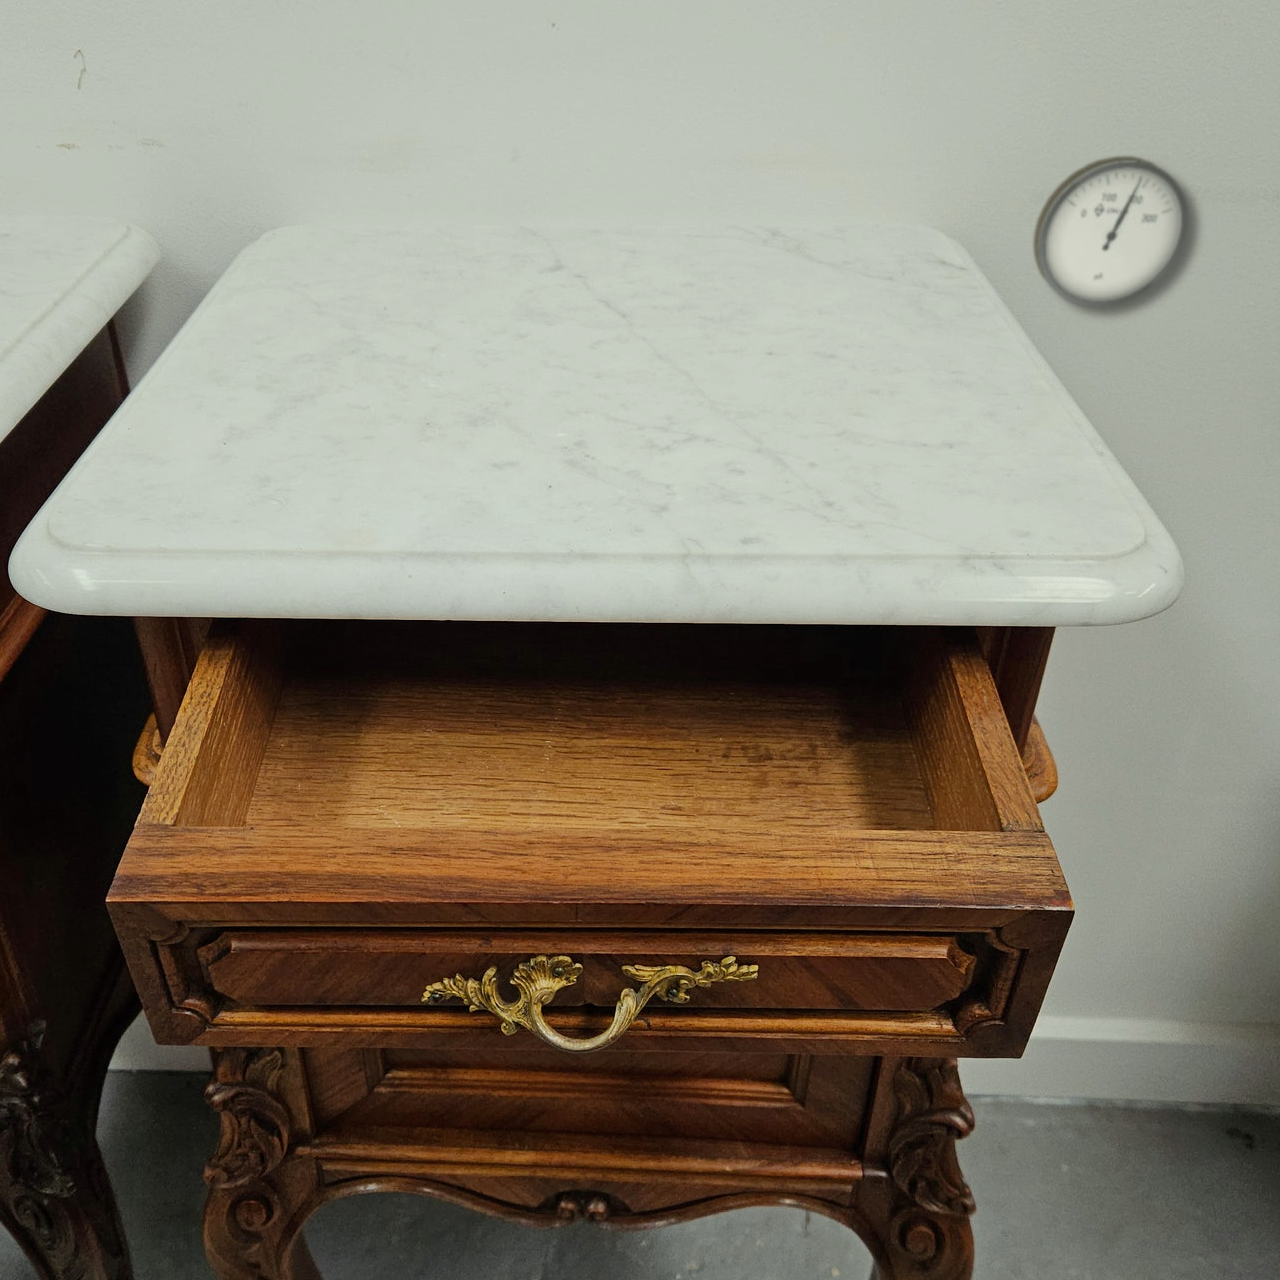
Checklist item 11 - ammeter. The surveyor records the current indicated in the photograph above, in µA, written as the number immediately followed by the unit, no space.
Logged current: 180µA
